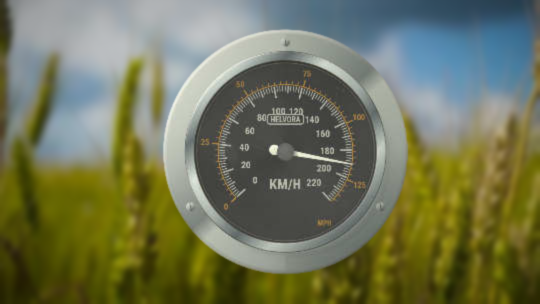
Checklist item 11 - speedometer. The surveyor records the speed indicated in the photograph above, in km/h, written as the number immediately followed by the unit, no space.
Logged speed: 190km/h
